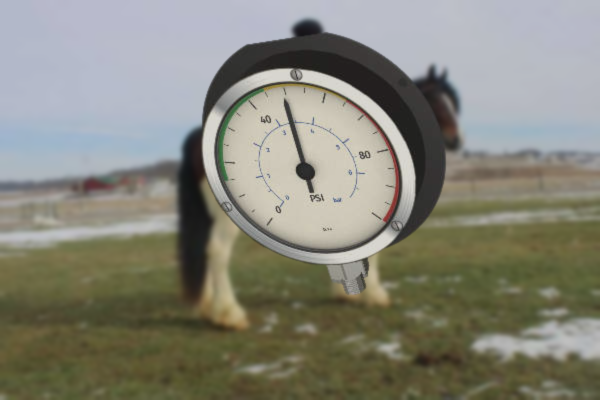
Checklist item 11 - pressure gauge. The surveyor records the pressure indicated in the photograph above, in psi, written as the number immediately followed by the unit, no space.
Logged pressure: 50psi
